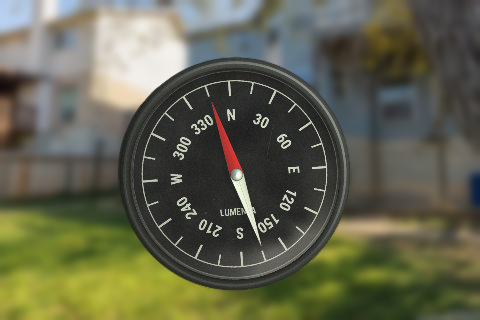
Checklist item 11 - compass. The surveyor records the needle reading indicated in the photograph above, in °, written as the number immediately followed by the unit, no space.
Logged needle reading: 345°
